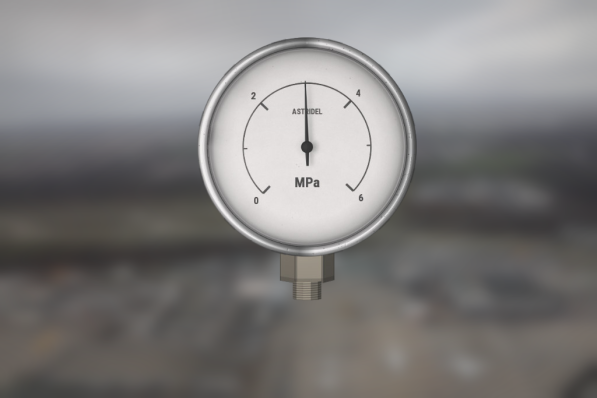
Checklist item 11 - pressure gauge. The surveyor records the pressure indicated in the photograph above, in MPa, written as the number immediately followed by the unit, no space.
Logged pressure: 3MPa
